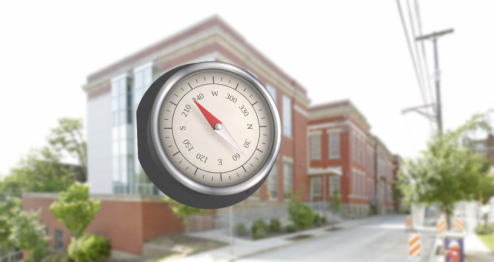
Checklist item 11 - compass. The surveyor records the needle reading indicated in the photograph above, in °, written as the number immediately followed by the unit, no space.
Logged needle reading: 230°
